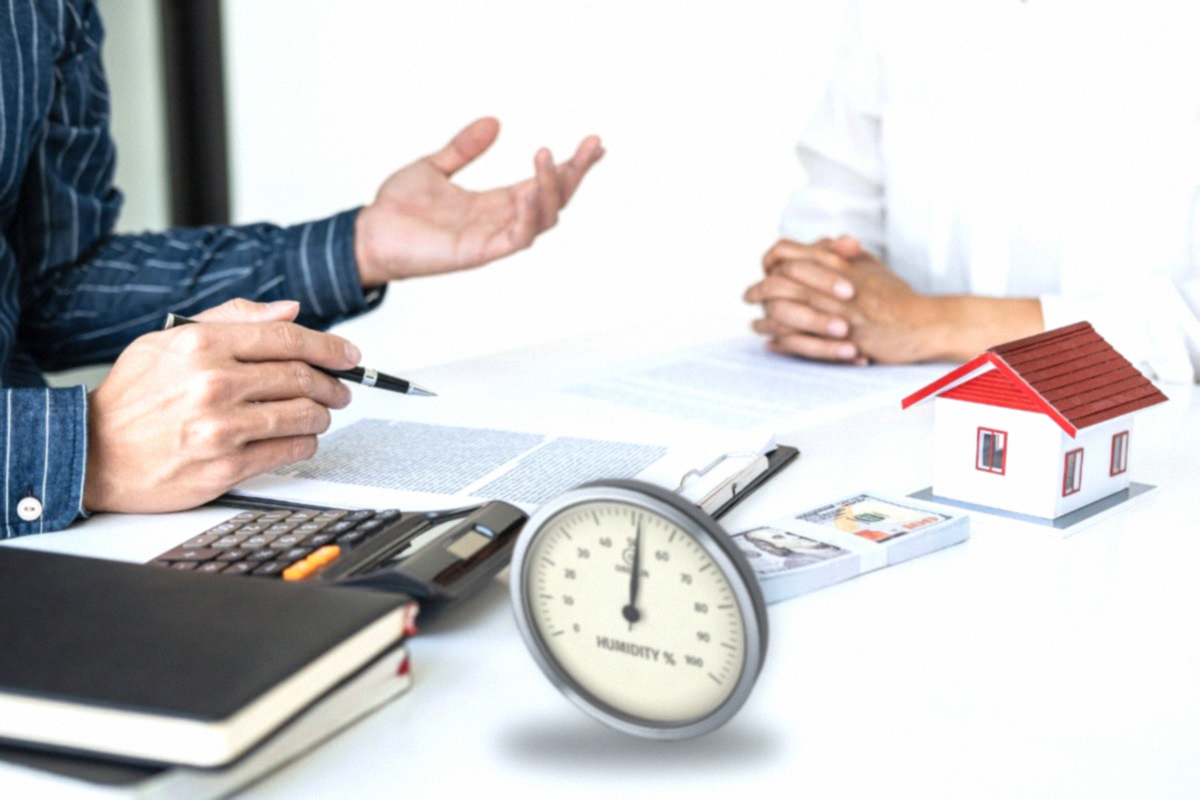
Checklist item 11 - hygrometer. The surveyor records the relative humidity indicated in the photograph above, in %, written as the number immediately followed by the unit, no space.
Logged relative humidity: 52%
